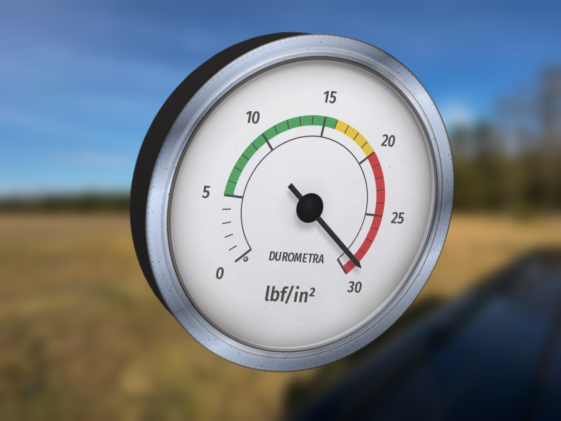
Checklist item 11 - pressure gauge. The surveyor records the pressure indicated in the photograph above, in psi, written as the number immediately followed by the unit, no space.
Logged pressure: 29psi
